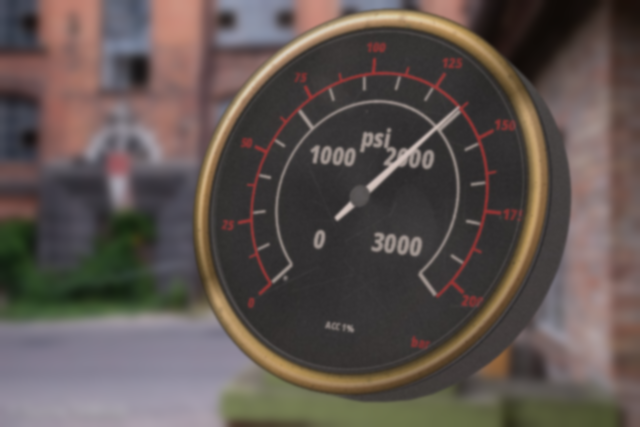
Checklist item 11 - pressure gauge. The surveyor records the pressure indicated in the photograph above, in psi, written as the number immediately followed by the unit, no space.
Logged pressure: 2000psi
